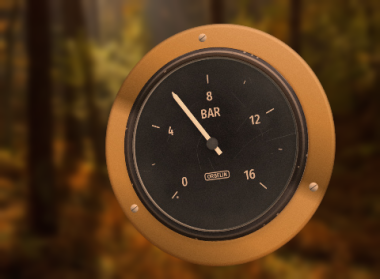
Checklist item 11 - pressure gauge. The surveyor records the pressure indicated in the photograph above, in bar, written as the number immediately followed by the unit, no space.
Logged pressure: 6bar
